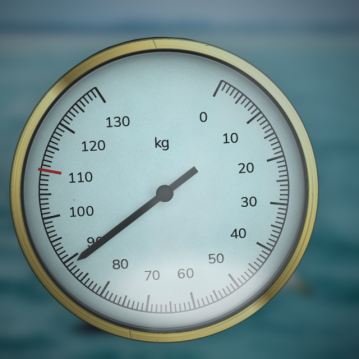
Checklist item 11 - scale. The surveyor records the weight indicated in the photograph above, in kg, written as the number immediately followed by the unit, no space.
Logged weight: 89kg
